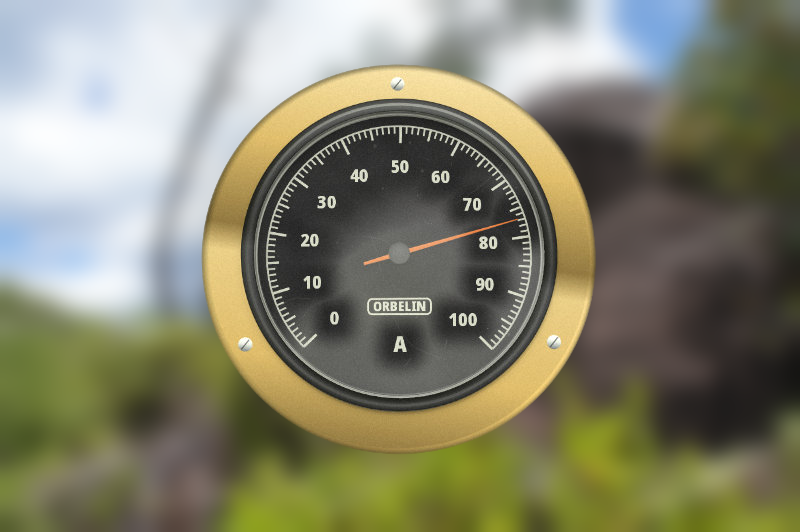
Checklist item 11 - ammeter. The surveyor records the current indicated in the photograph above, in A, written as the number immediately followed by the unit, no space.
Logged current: 77A
